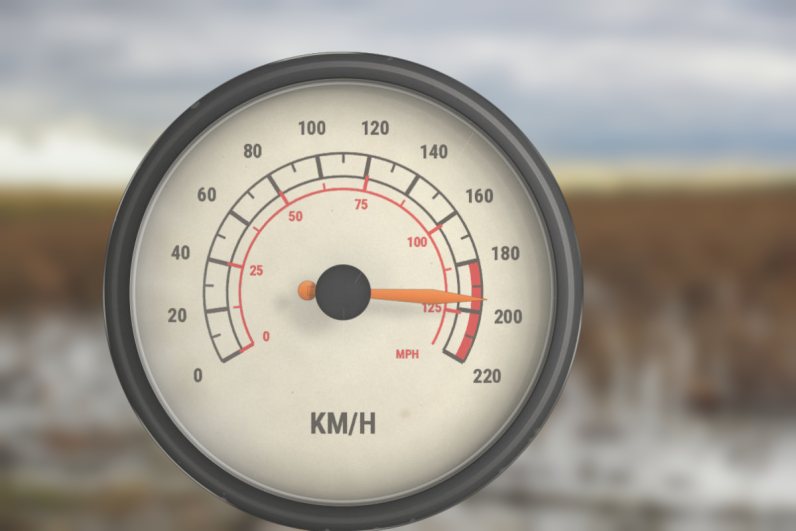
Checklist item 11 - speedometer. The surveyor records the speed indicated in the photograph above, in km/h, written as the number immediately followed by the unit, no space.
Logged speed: 195km/h
